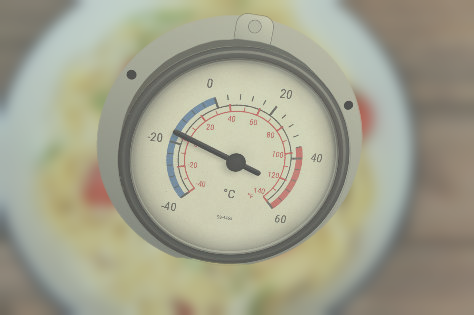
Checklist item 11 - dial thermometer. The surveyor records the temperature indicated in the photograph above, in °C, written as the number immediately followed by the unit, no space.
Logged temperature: -16°C
